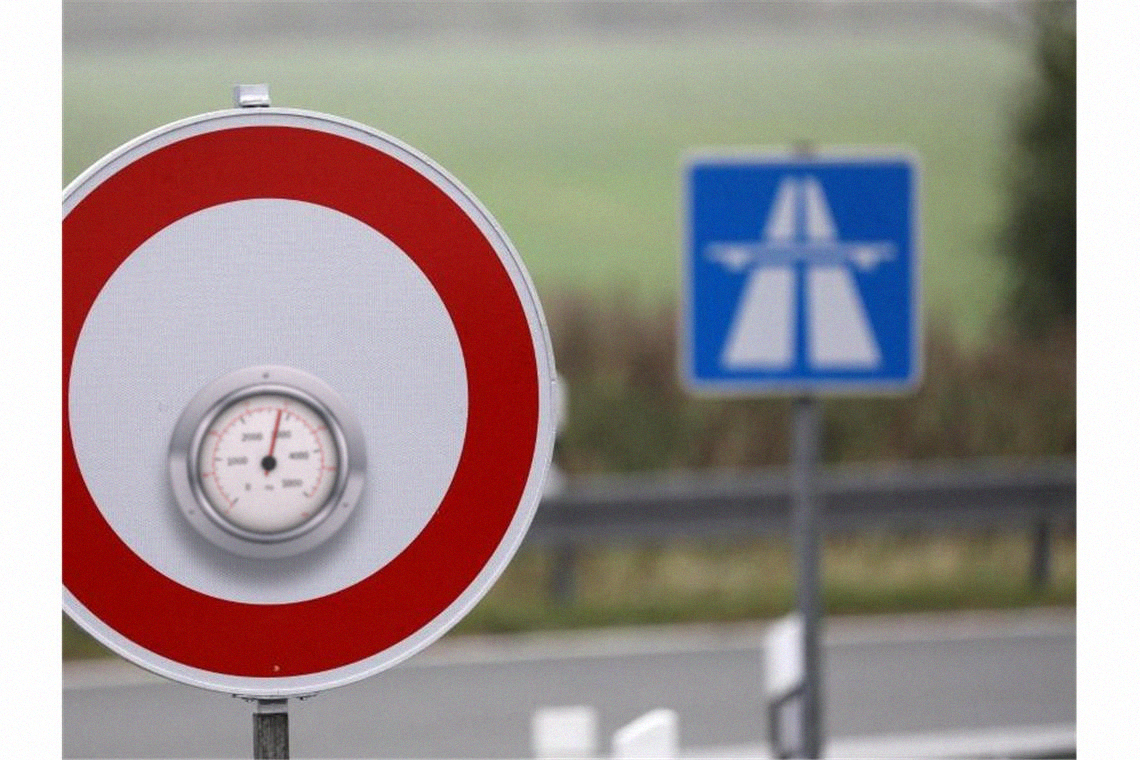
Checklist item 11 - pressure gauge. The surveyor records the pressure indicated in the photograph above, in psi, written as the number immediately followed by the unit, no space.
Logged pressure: 2800psi
